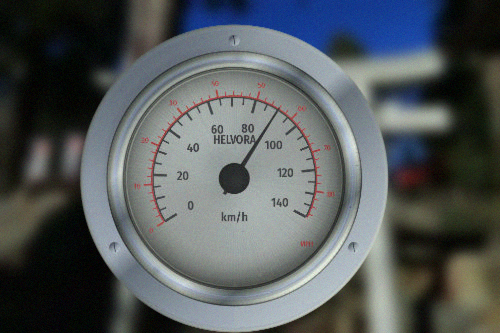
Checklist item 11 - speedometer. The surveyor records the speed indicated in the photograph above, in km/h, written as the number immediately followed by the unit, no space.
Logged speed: 90km/h
